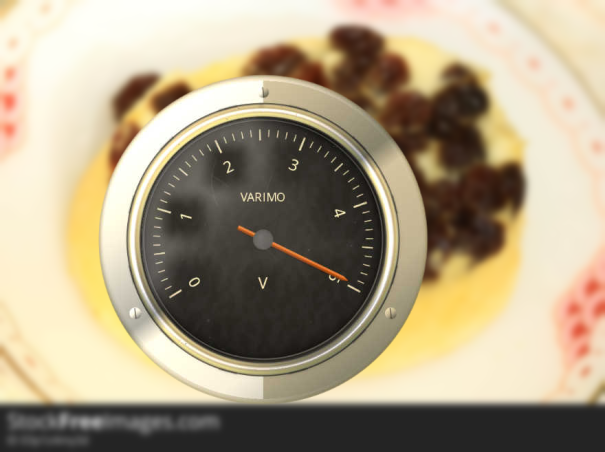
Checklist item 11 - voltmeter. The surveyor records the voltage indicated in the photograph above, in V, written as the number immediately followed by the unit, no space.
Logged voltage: 4.95V
